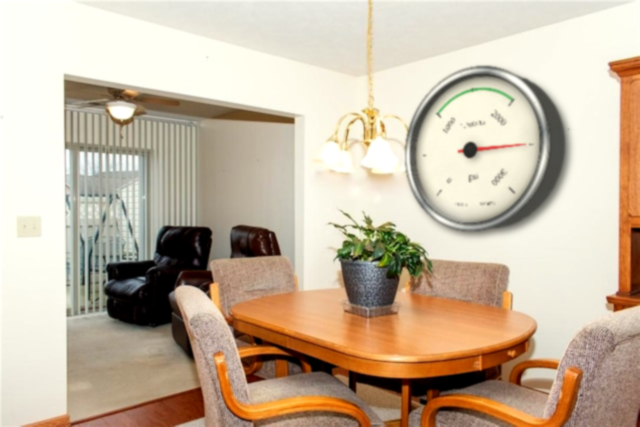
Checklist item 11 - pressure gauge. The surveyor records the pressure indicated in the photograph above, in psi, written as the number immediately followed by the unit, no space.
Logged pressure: 2500psi
